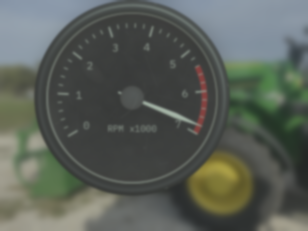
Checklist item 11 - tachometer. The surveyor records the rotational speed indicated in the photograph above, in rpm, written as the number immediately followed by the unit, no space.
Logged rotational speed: 6800rpm
